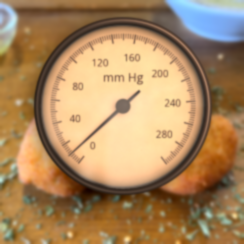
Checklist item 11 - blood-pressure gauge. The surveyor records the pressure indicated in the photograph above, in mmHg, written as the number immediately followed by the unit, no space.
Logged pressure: 10mmHg
